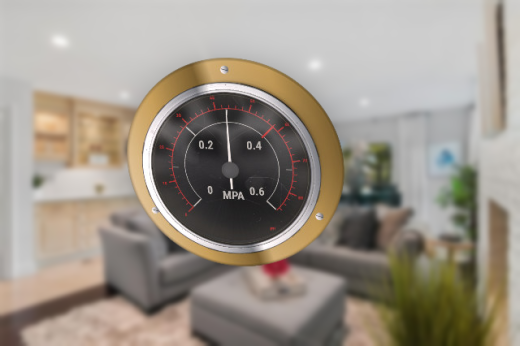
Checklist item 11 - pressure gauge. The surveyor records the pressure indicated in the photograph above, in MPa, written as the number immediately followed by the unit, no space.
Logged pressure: 0.3MPa
